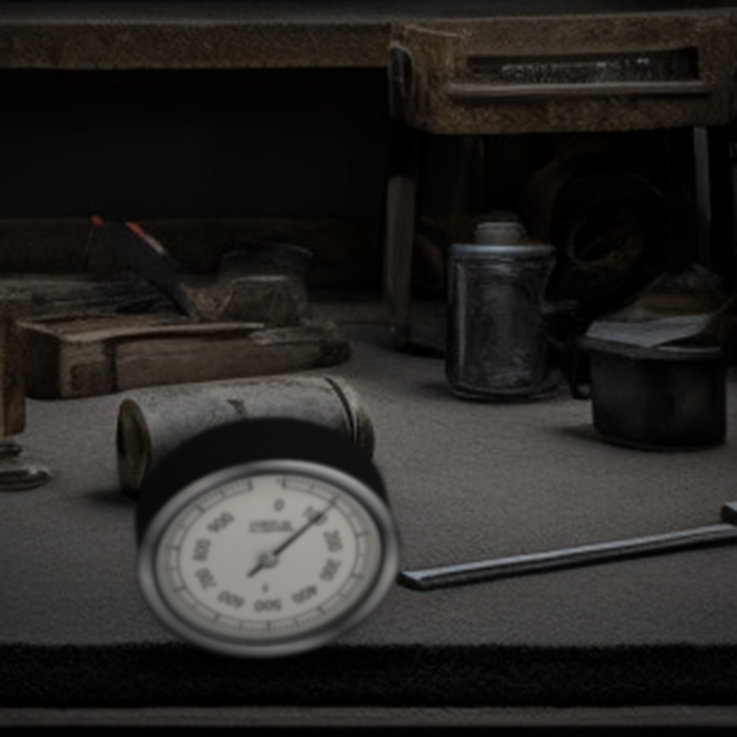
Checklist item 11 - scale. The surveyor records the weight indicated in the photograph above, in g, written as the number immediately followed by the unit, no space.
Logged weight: 100g
